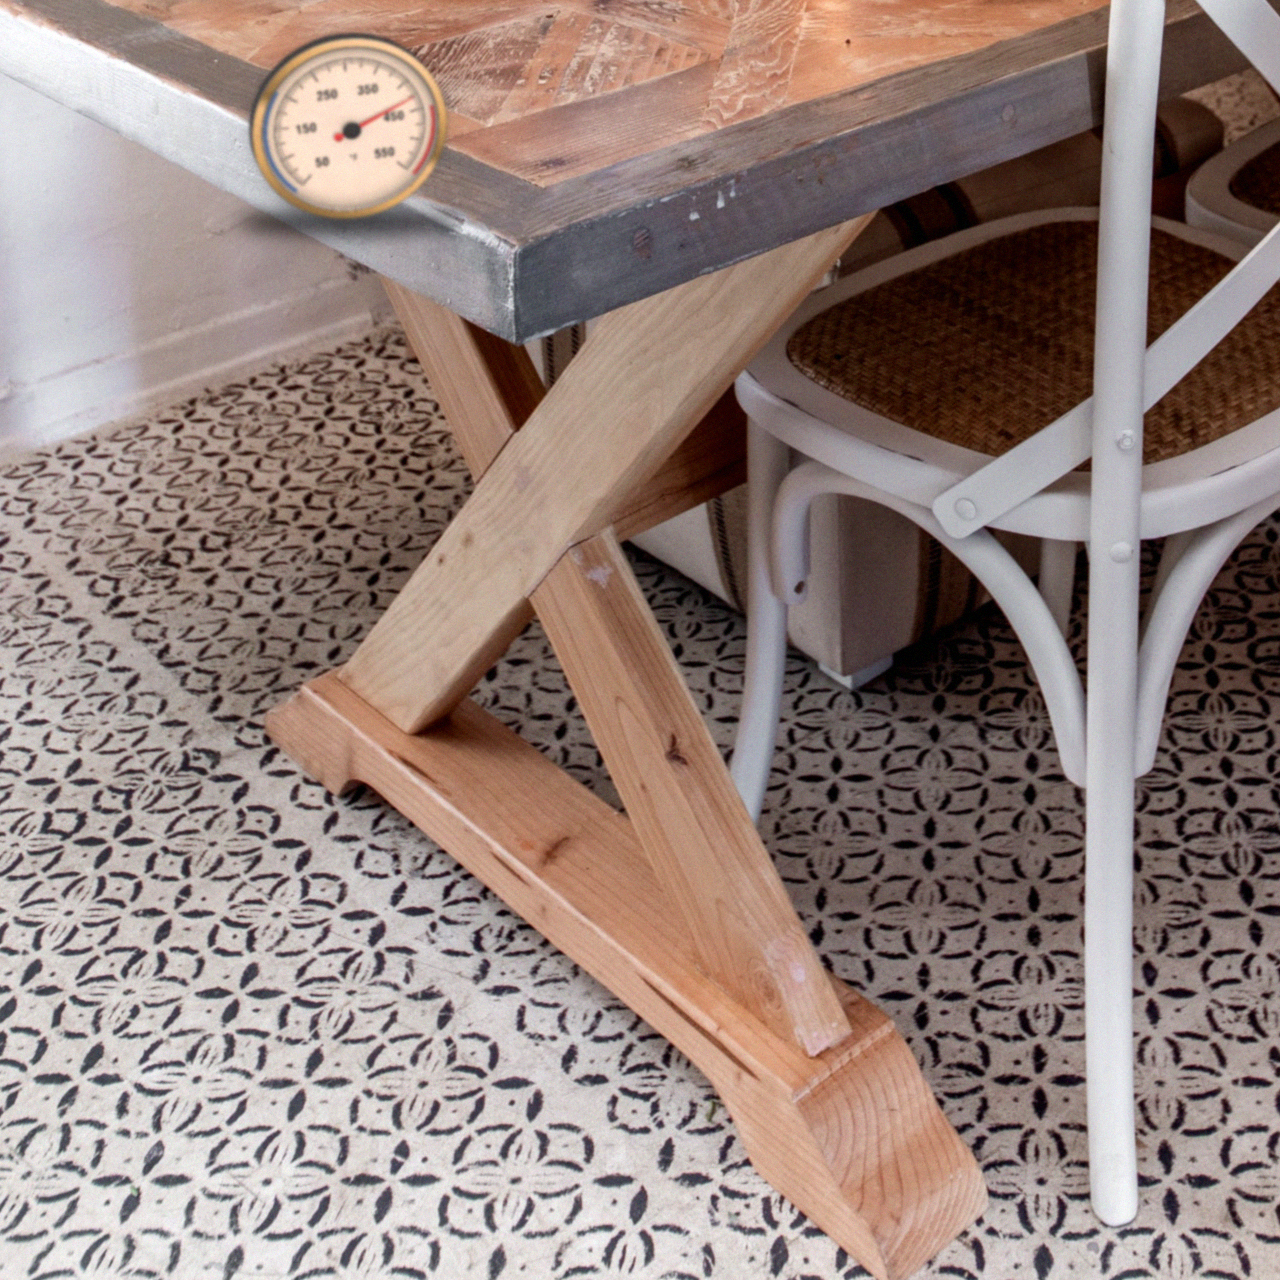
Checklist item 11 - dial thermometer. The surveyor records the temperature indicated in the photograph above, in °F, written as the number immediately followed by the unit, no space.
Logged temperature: 425°F
